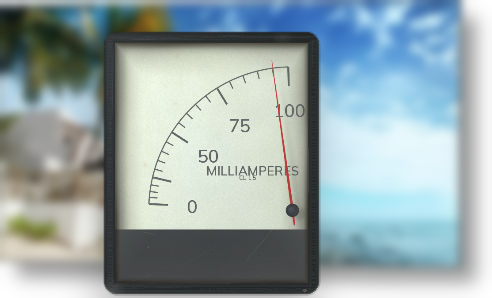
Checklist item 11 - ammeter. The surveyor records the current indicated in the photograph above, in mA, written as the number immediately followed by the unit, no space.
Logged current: 95mA
